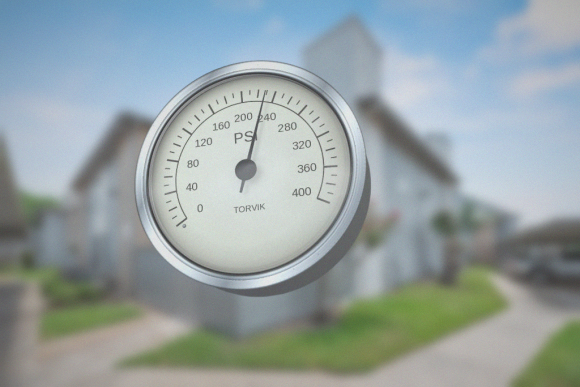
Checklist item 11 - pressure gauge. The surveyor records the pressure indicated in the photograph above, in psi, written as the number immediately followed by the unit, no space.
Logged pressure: 230psi
